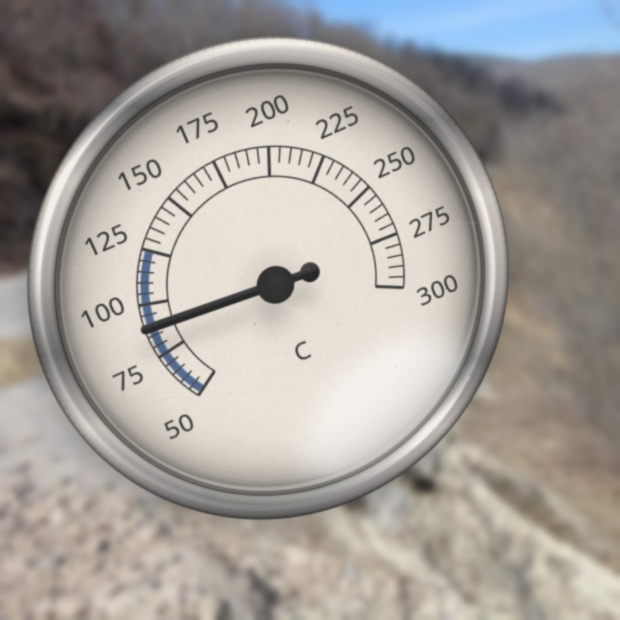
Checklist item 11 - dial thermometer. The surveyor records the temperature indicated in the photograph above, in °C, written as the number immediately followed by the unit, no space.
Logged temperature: 90°C
